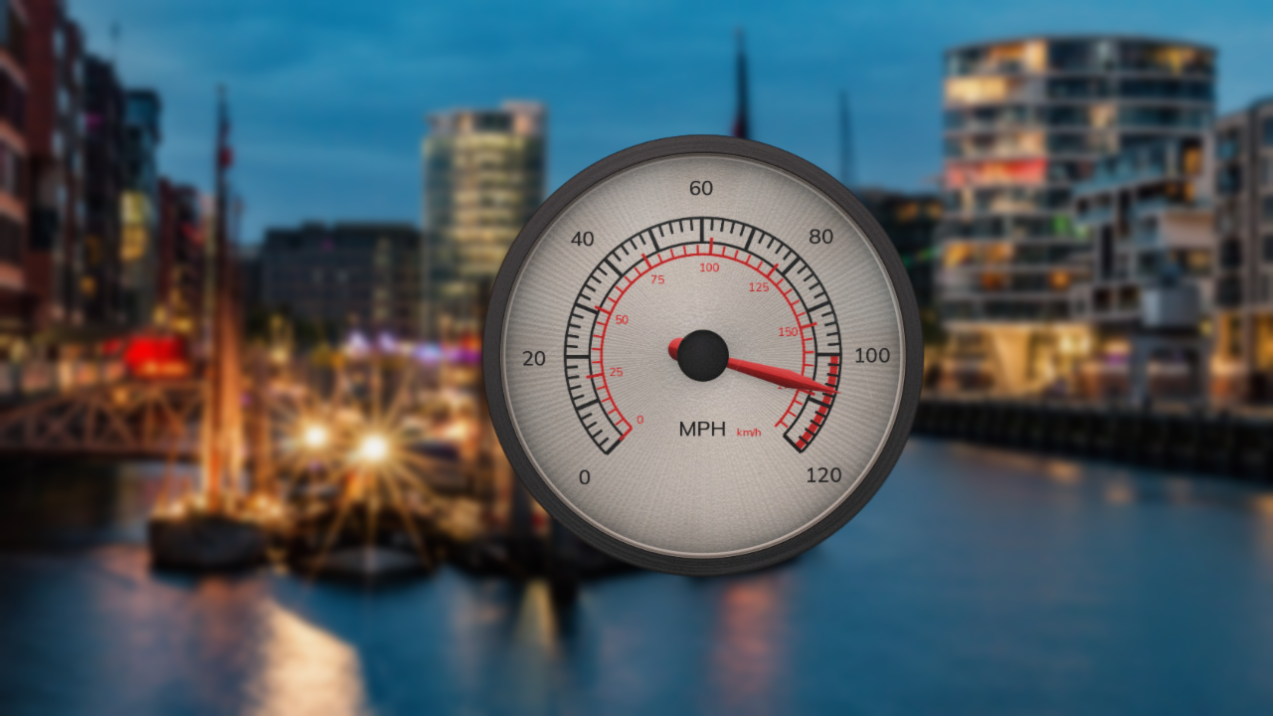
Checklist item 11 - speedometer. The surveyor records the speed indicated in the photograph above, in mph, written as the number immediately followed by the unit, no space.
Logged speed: 107mph
